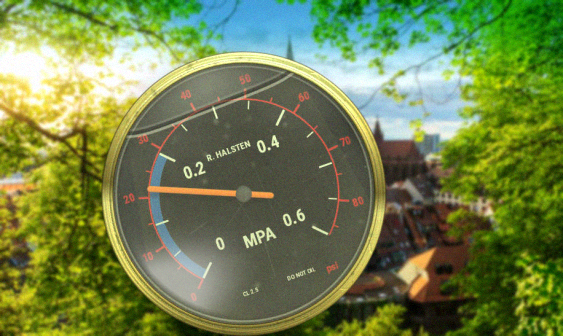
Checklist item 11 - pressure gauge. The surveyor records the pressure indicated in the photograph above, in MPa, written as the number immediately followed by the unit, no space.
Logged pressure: 0.15MPa
